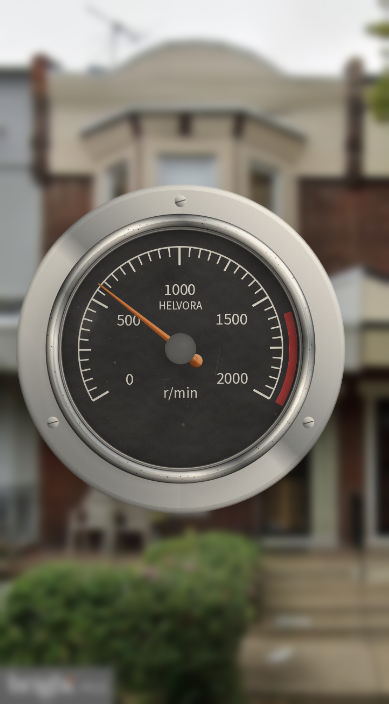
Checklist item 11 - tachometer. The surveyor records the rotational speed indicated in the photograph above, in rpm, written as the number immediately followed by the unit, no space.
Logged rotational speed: 575rpm
